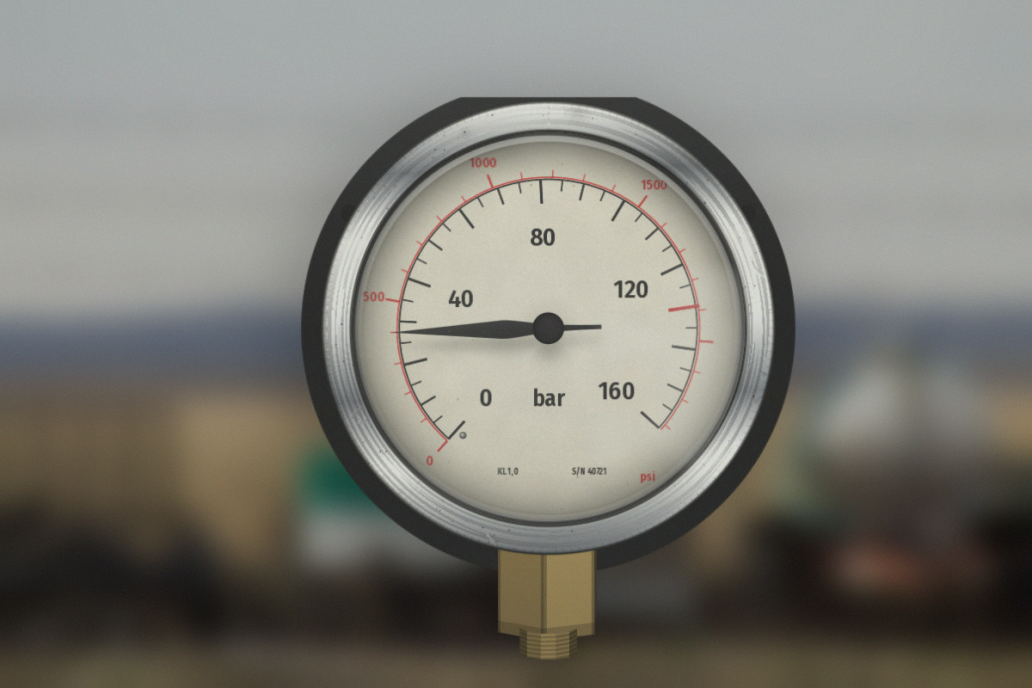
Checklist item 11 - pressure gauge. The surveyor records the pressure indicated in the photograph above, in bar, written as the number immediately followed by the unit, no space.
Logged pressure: 27.5bar
